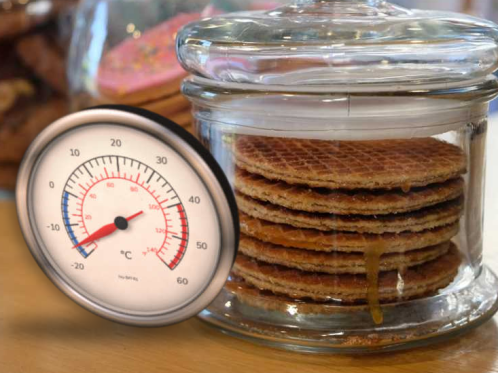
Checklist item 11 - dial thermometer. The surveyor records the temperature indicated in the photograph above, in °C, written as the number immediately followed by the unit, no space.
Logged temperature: -16°C
